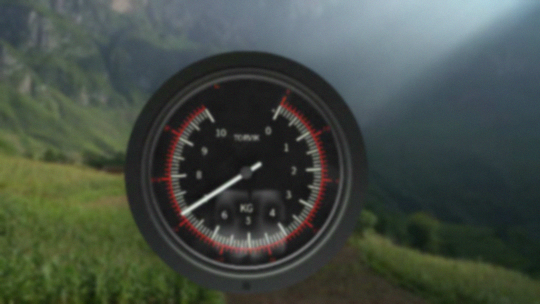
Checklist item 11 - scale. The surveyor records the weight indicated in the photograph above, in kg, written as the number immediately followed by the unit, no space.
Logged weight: 7kg
